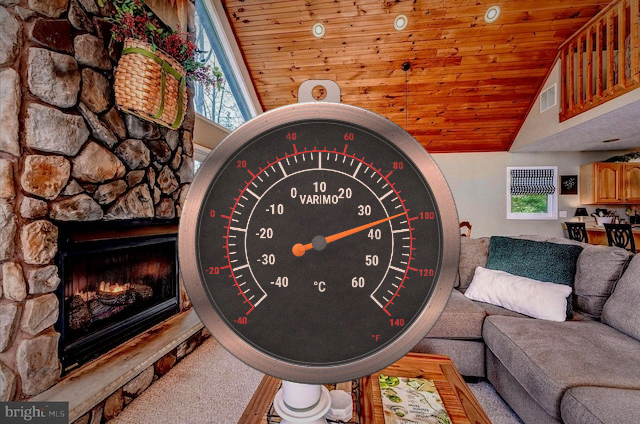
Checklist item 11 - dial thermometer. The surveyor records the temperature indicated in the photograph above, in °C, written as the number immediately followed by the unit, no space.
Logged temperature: 36°C
